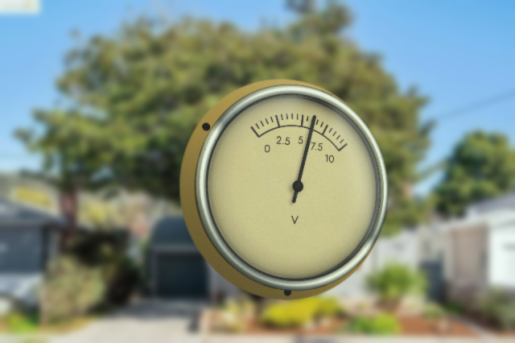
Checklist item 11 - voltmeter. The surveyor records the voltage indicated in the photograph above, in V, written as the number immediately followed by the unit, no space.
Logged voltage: 6V
